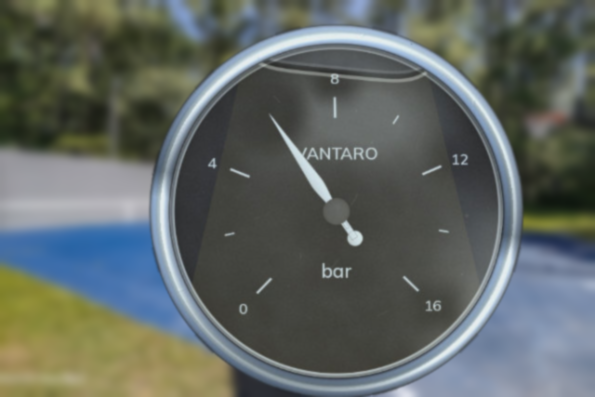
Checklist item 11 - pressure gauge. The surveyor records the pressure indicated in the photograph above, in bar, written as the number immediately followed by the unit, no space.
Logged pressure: 6bar
